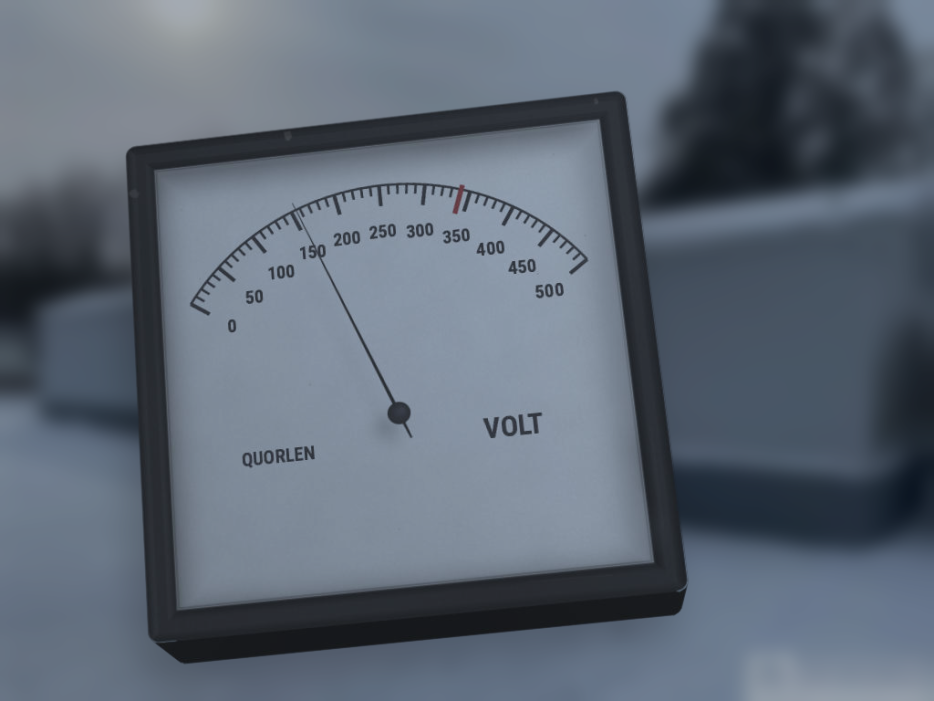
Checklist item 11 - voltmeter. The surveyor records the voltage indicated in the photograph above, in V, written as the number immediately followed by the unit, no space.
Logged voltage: 155V
